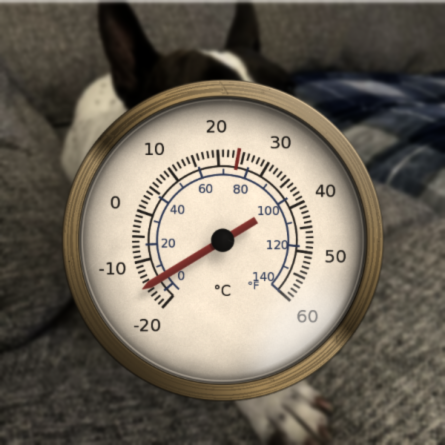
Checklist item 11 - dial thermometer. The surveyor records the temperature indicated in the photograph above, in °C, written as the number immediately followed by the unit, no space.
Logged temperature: -15°C
